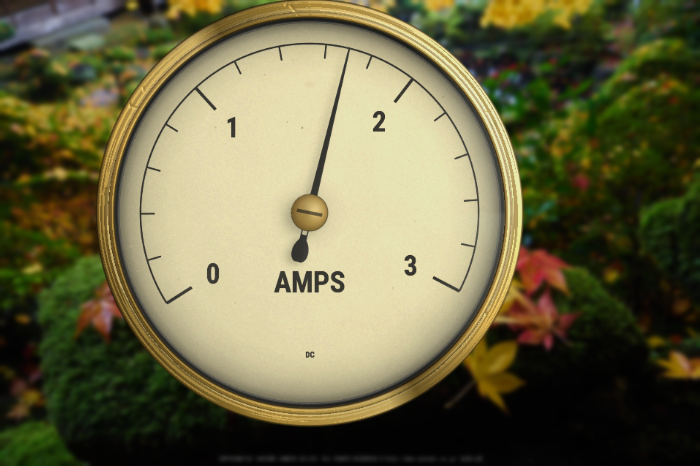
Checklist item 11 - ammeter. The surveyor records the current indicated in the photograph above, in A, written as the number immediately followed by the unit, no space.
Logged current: 1.7A
